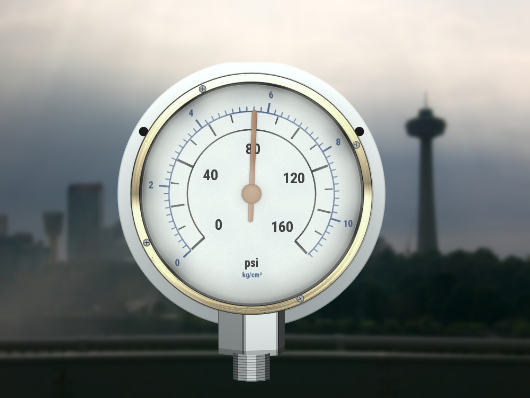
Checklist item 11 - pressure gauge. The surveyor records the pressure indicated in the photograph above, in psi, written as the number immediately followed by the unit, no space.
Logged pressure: 80psi
